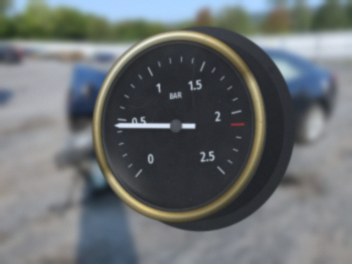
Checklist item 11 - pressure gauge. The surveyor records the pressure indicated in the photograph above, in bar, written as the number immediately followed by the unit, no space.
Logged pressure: 0.45bar
